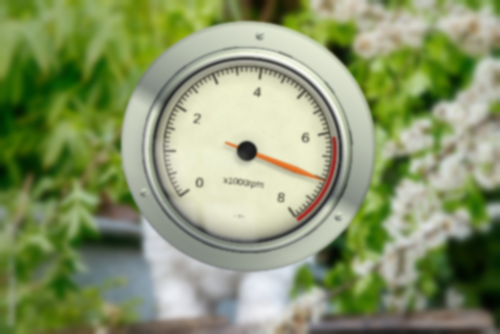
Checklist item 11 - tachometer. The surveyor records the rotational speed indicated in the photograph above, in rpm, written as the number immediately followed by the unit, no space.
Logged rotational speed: 7000rpm
